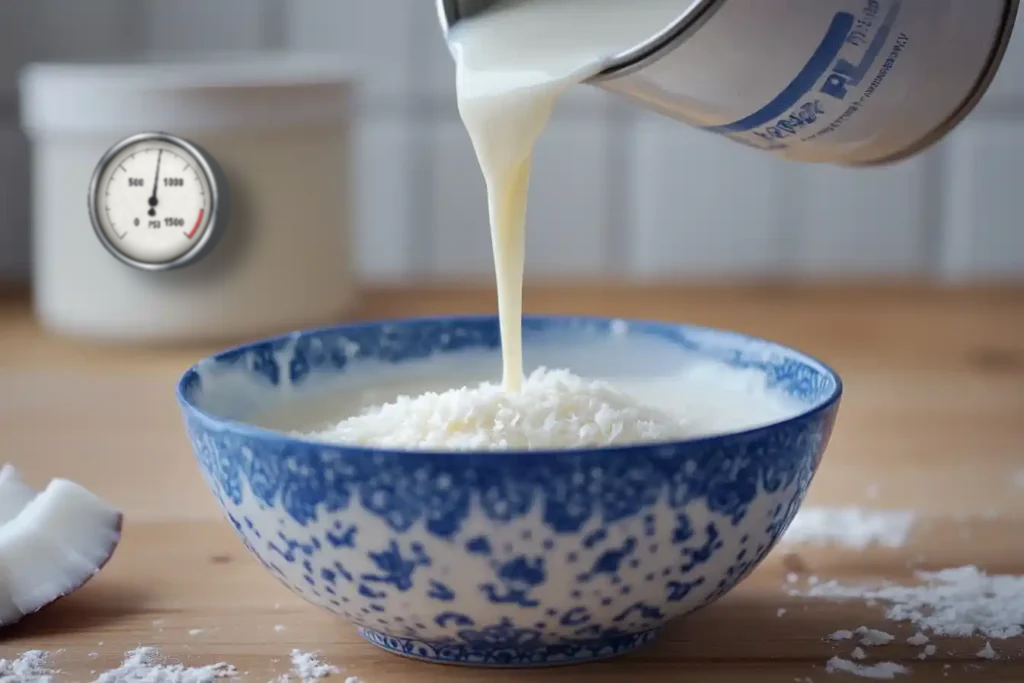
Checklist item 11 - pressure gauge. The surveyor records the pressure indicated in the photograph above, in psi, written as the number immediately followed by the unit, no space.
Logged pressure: 800psi
